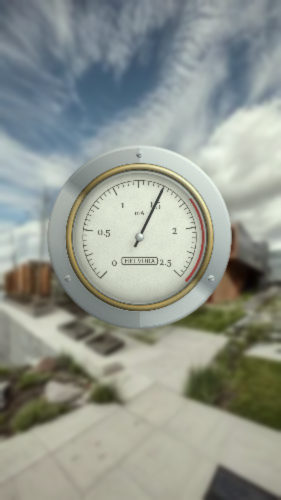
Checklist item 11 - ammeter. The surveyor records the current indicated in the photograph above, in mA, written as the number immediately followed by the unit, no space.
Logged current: 1.5mA
